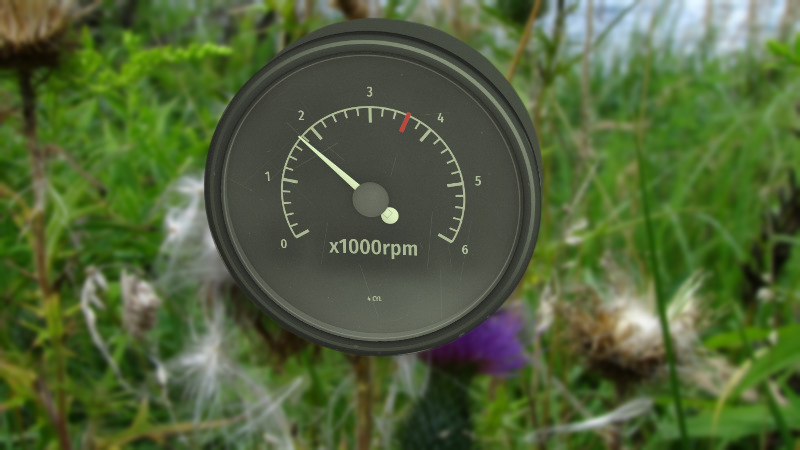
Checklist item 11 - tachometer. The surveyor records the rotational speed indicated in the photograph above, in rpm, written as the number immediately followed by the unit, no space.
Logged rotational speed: 1800rpm
